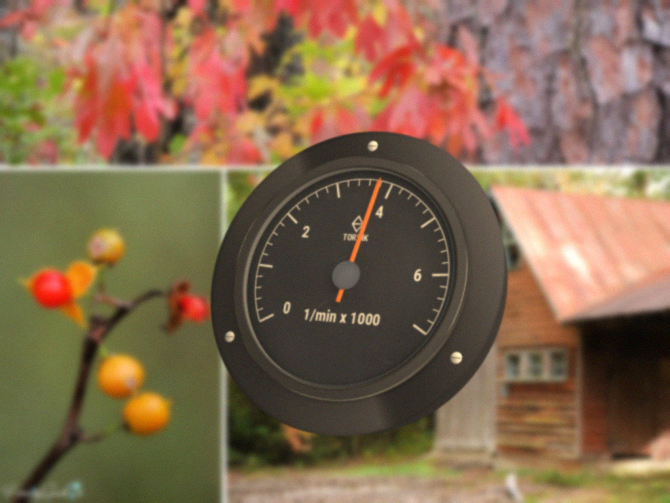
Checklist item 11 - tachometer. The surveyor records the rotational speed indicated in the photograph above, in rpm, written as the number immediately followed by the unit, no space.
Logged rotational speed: 3800rpm
